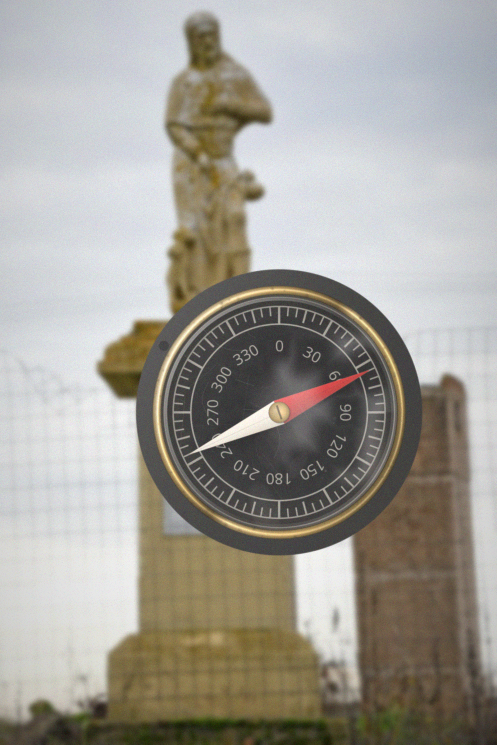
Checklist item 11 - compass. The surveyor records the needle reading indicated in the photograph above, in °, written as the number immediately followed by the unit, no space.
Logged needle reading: 65°
